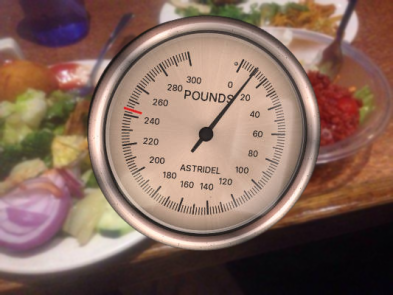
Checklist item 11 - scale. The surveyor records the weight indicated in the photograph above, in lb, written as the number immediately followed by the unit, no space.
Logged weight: 10lb
